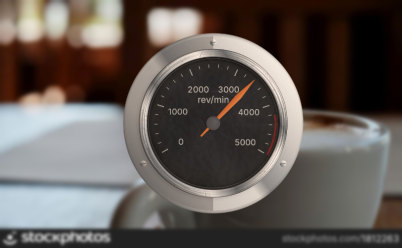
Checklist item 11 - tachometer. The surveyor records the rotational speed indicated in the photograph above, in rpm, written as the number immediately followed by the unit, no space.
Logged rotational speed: 3400rpm
